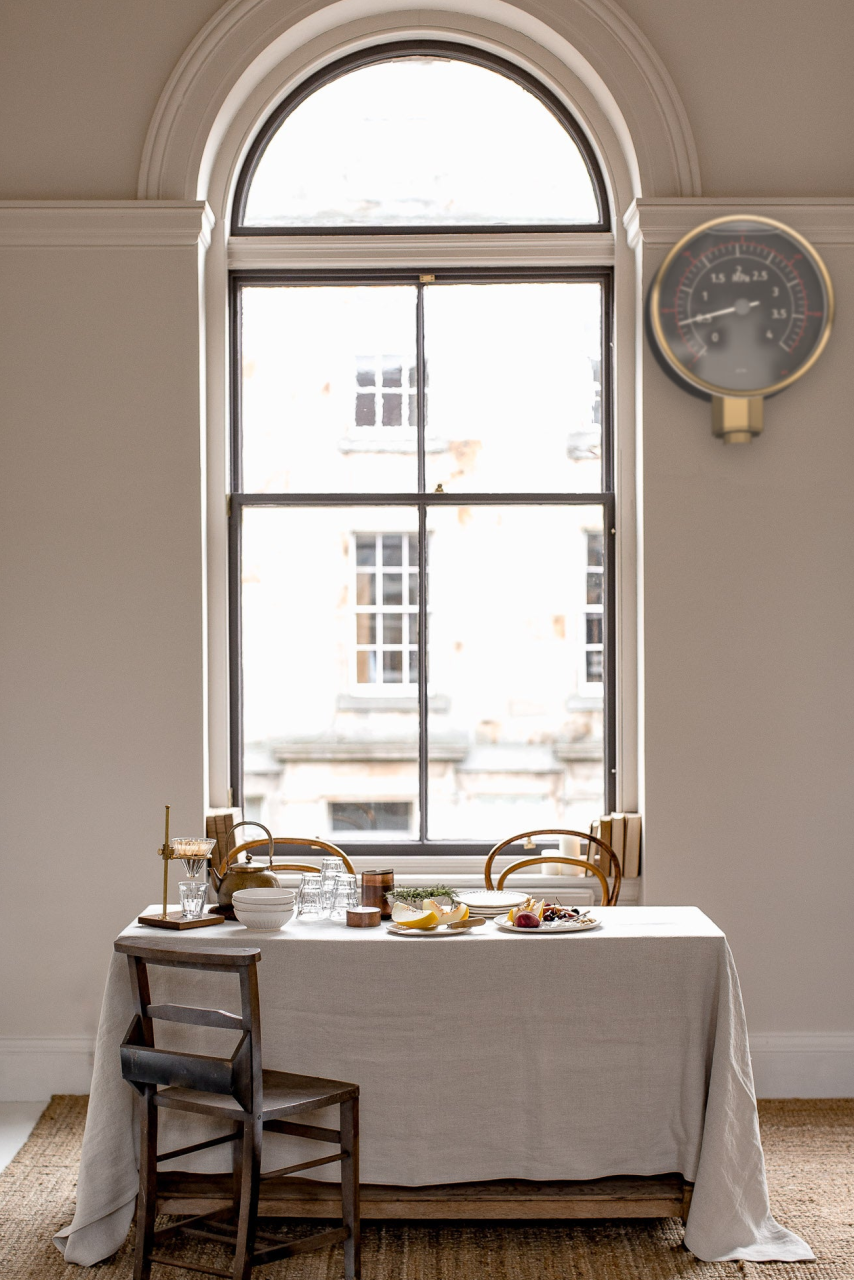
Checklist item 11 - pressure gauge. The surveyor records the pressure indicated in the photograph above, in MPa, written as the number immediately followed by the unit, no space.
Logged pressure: 0.5MPa
